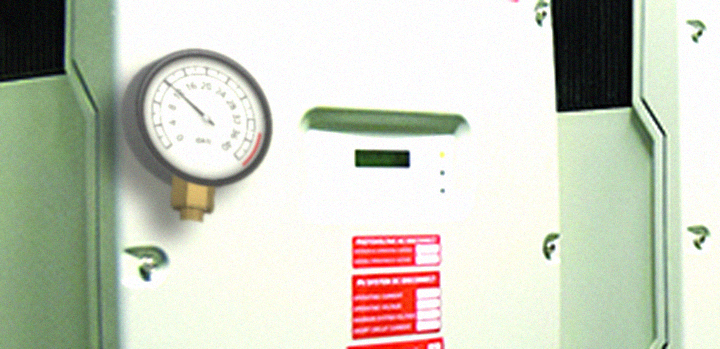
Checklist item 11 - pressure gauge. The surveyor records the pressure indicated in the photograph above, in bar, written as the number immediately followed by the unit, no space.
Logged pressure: 12bar
